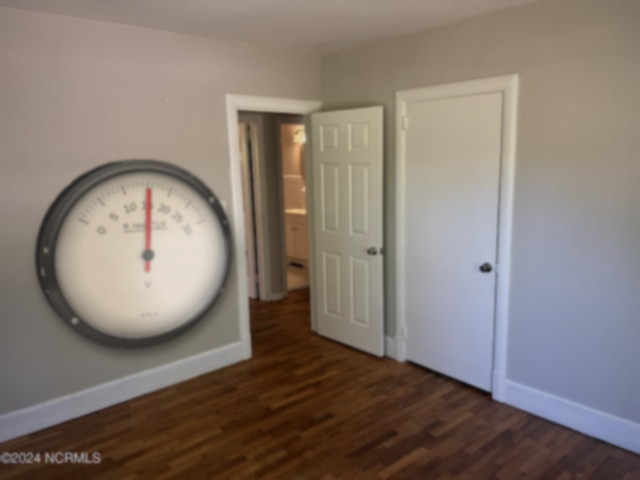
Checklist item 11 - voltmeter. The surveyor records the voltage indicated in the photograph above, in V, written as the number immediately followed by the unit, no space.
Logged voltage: 15V
